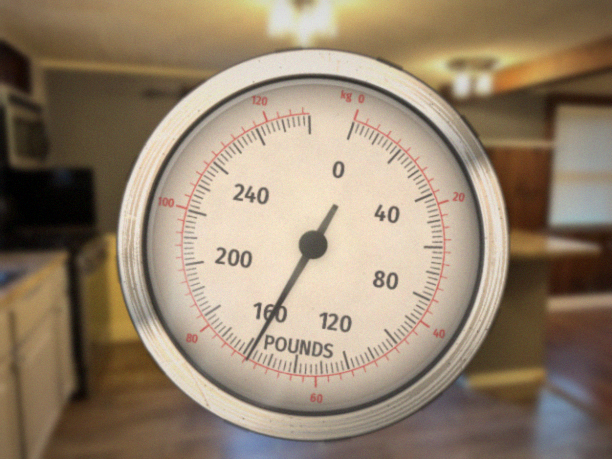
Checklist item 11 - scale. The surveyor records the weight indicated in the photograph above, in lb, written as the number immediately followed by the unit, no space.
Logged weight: 158lb
